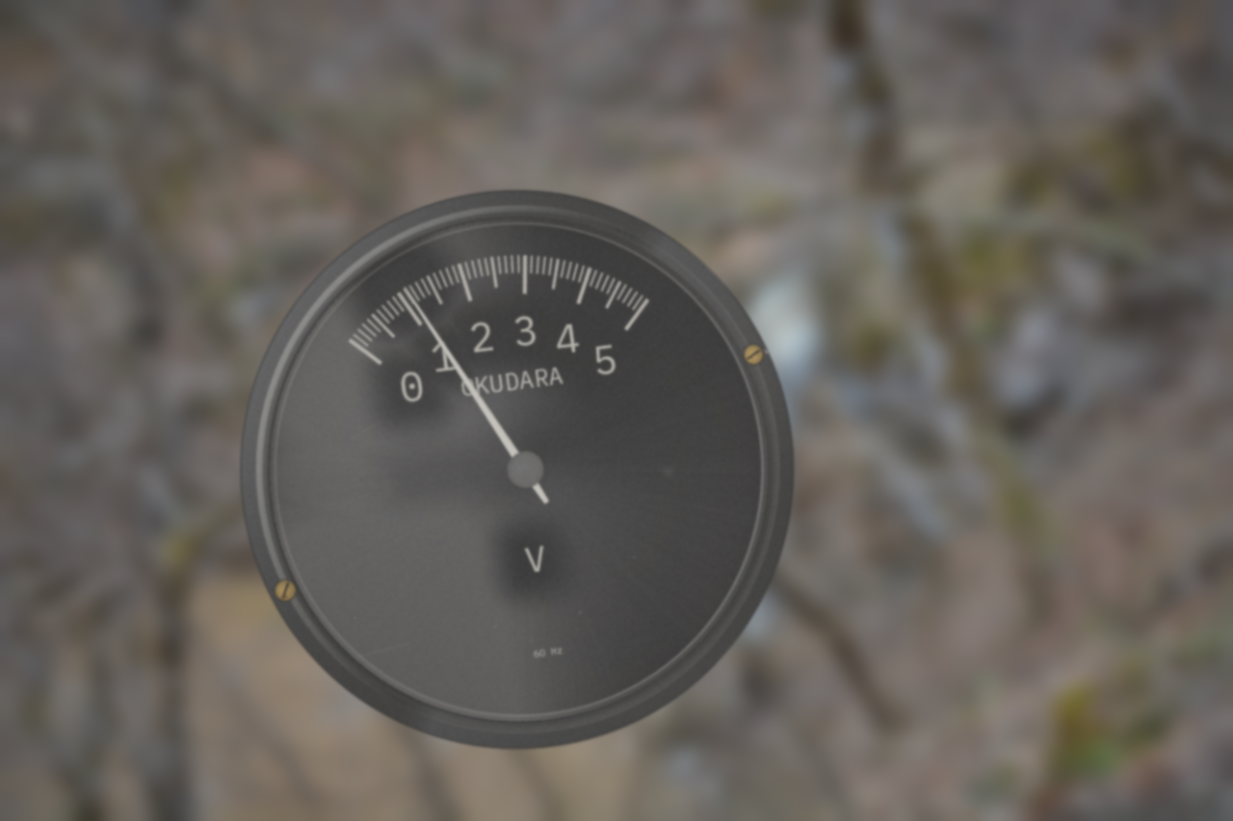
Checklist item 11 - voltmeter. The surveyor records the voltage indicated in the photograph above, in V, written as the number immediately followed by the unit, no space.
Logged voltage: 1.1V
